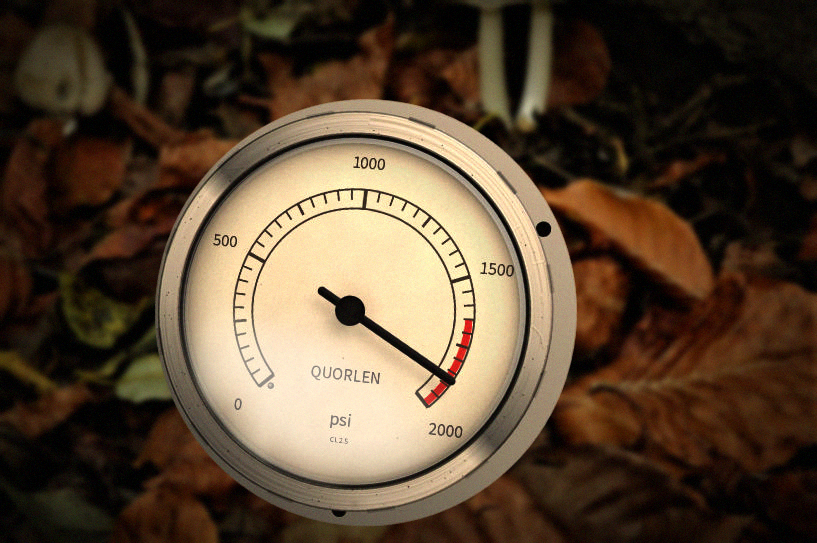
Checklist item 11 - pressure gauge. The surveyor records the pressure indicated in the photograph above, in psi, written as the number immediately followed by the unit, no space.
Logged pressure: 1875psi
